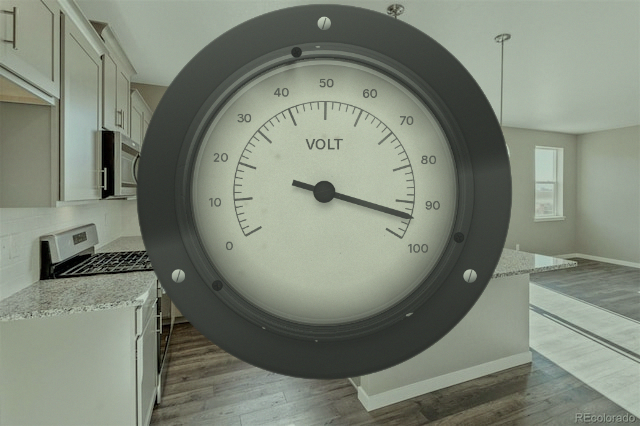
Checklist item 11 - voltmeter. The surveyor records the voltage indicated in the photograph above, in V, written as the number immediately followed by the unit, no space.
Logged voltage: 94V
